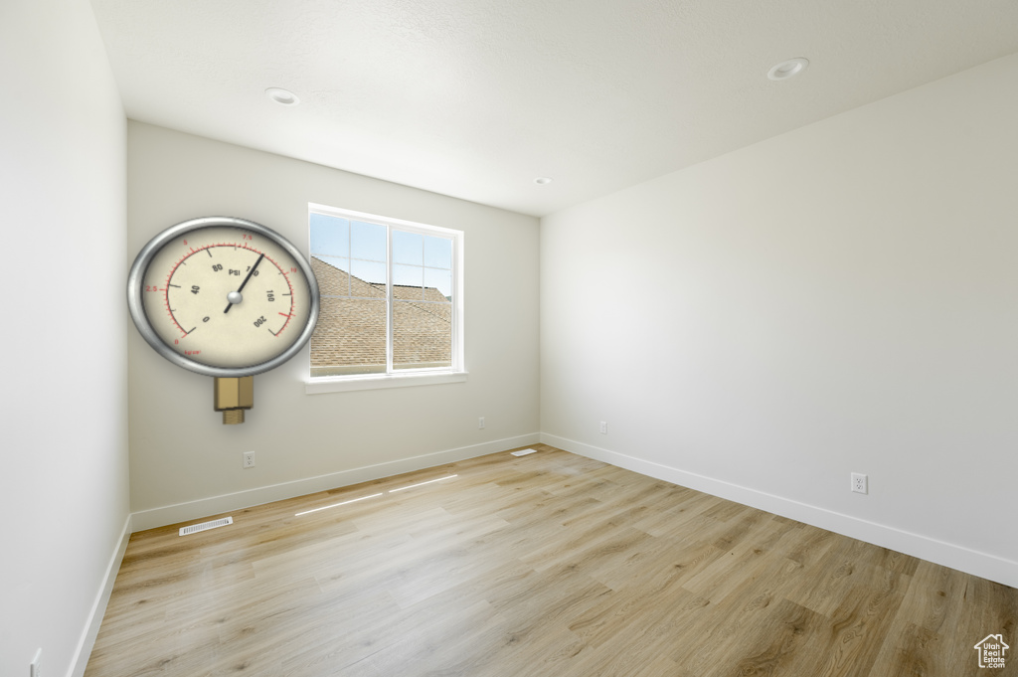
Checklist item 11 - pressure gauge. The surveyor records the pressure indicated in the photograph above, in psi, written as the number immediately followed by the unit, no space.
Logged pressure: 120psi
